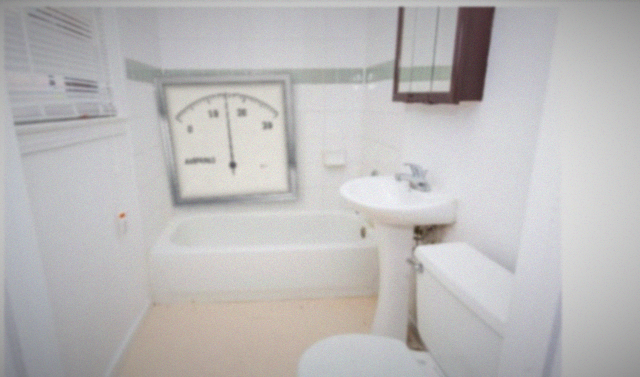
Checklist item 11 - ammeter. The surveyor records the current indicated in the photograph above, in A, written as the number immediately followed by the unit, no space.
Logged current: 15A
